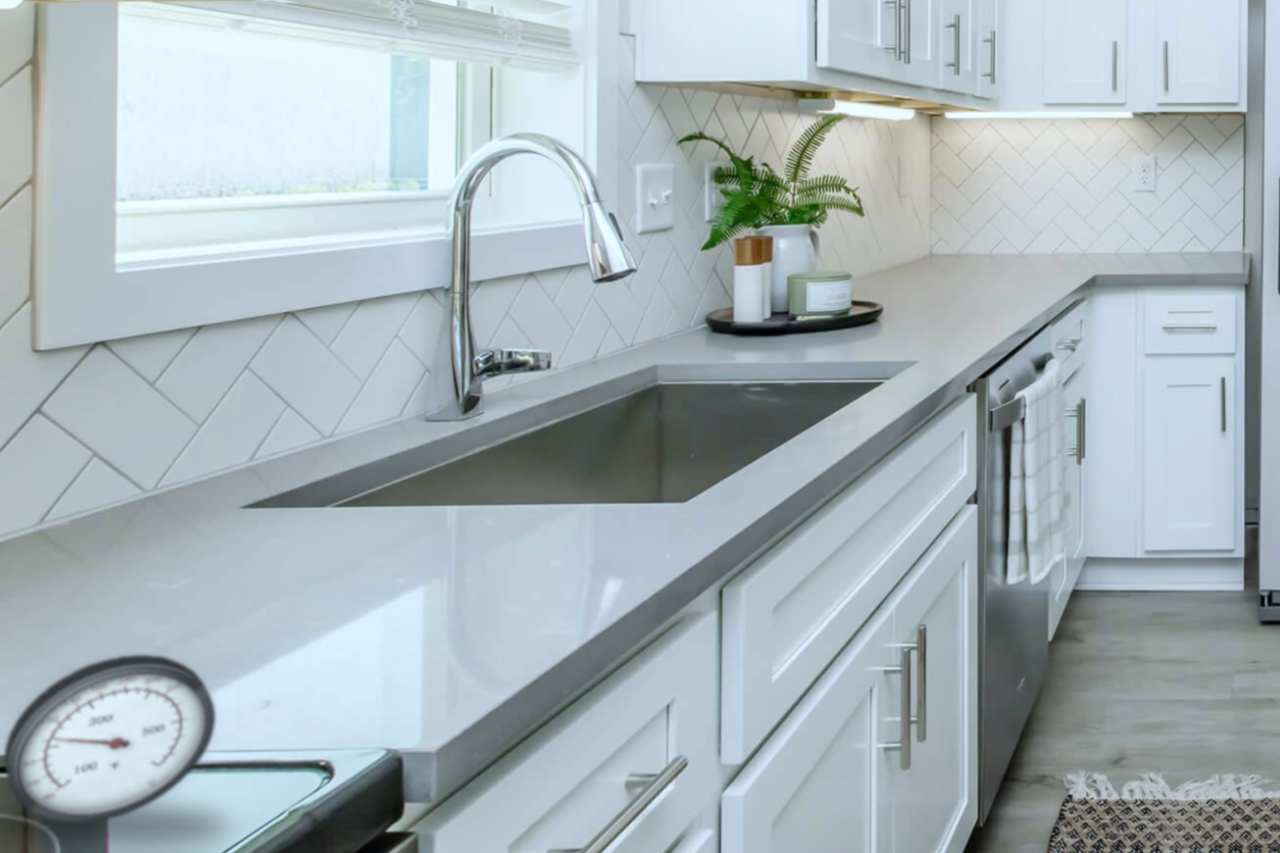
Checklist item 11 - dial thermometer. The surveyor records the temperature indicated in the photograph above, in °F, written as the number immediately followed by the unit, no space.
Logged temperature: 220°F
